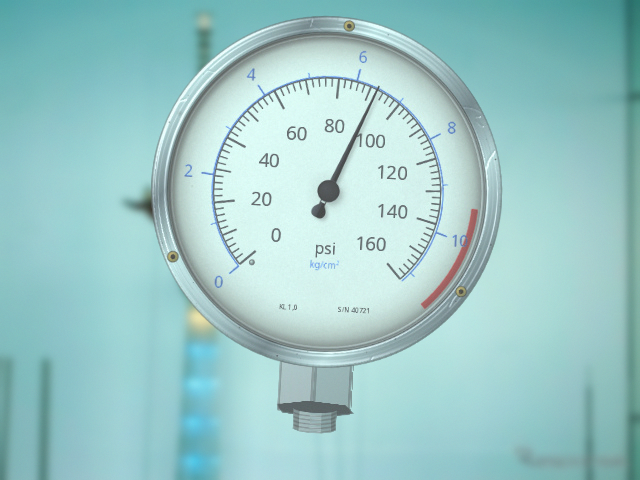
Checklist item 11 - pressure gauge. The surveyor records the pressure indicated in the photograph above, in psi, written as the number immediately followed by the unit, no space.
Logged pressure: 92psi
